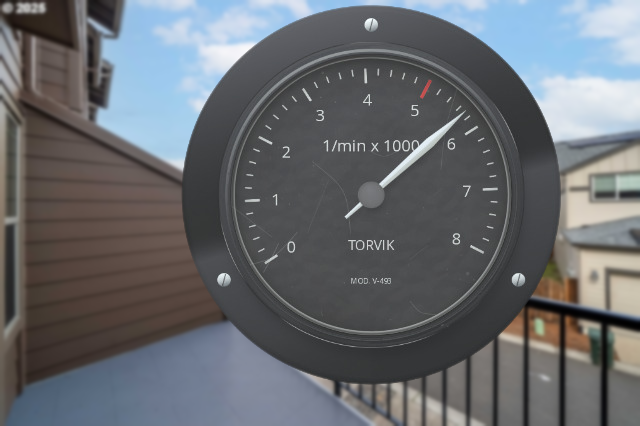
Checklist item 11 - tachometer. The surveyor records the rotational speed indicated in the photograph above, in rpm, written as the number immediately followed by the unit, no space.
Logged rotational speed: 5700rpm
